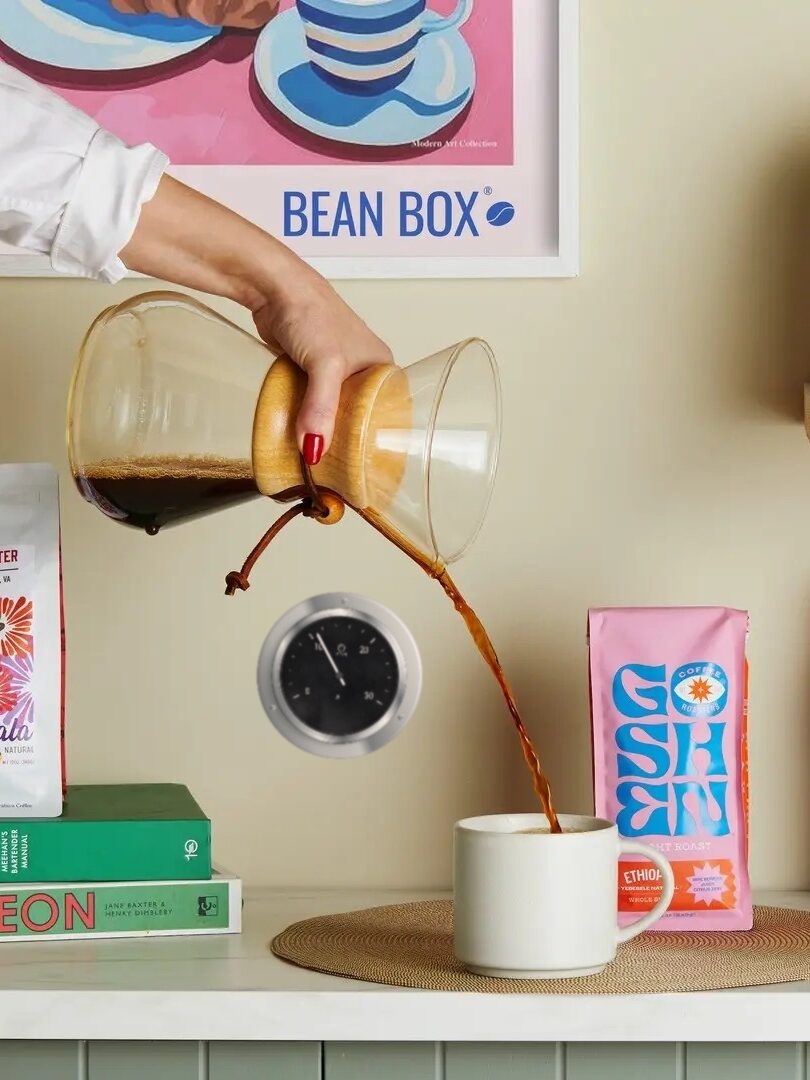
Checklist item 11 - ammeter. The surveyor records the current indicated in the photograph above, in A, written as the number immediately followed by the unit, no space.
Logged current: 11A
